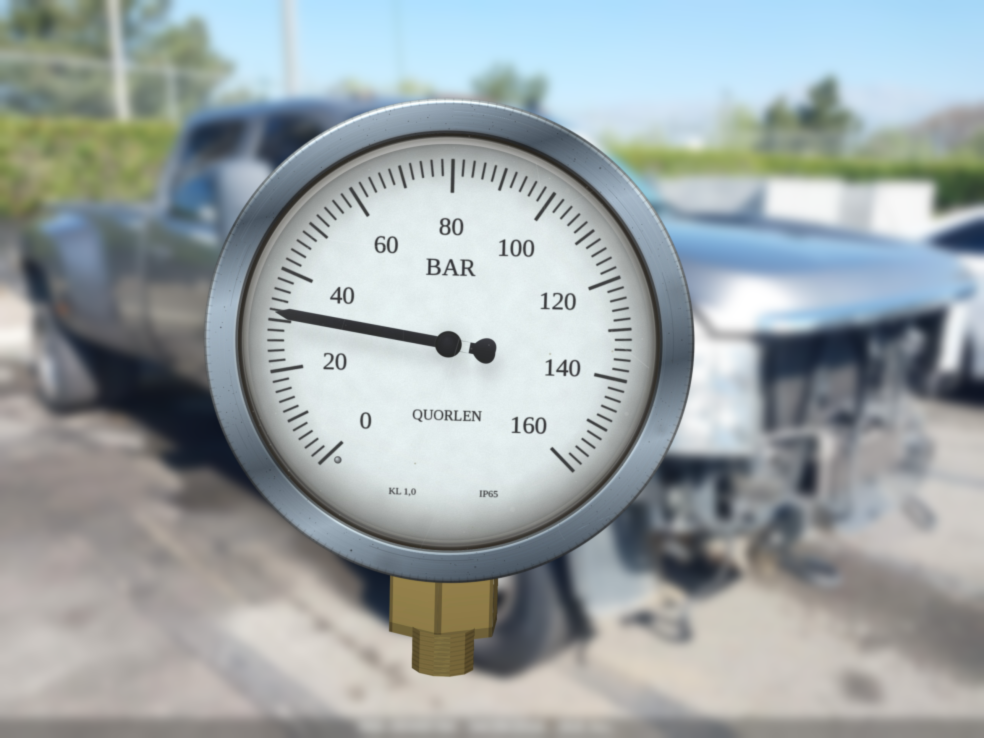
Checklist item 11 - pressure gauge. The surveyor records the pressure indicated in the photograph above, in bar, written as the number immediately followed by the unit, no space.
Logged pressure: 32bar
